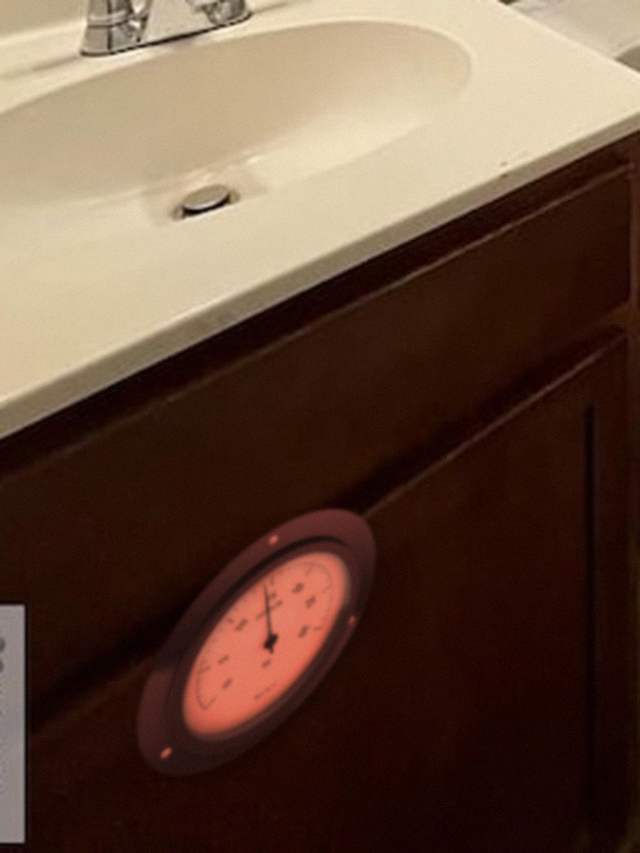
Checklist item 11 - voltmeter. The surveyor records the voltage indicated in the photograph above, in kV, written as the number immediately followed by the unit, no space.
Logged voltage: 14kV
